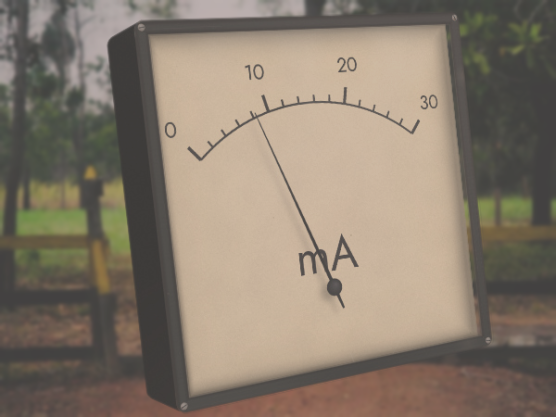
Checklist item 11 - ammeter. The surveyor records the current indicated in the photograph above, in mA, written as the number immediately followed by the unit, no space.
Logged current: 8mA
